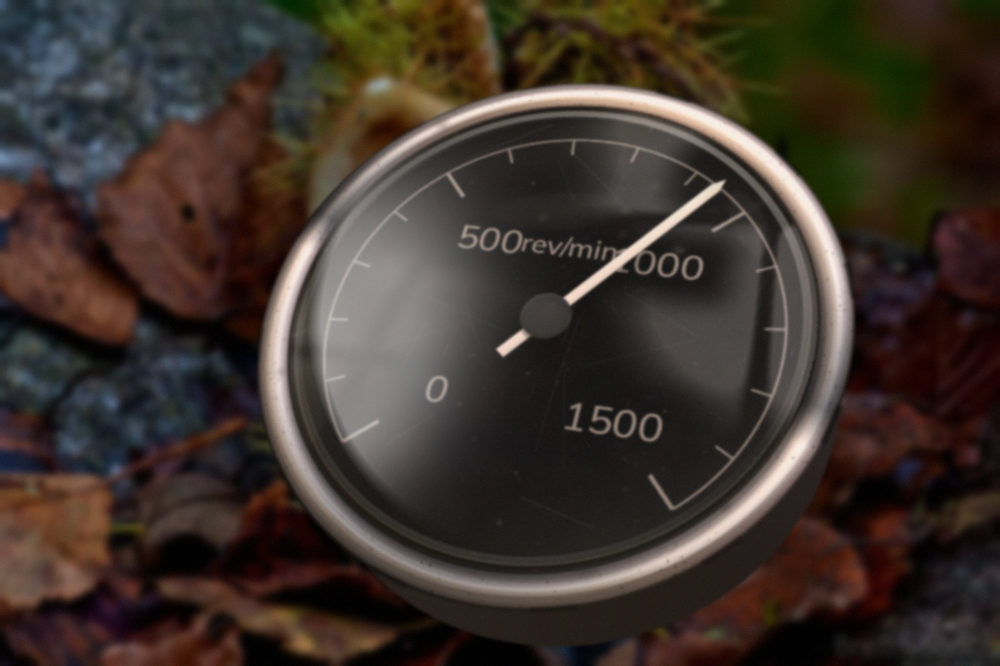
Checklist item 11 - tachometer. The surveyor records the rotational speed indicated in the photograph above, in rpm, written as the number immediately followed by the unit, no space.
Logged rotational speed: 950rpm
